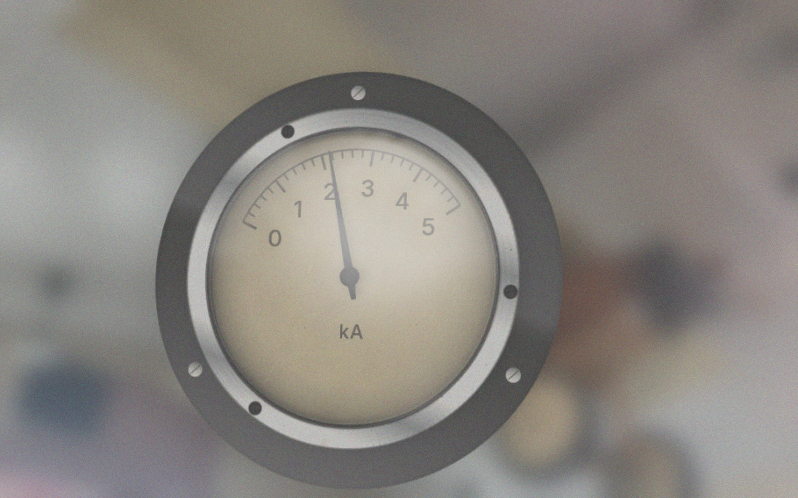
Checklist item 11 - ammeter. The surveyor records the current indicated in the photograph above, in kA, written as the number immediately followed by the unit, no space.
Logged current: 2.2kA
